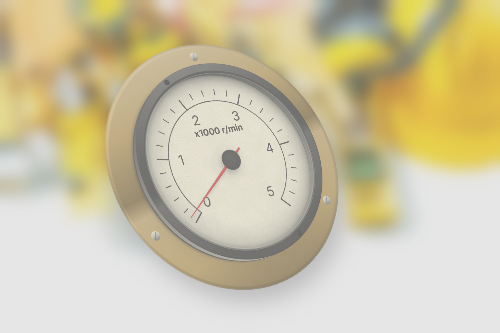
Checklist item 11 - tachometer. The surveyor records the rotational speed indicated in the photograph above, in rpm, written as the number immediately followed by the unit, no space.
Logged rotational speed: 100rpm
